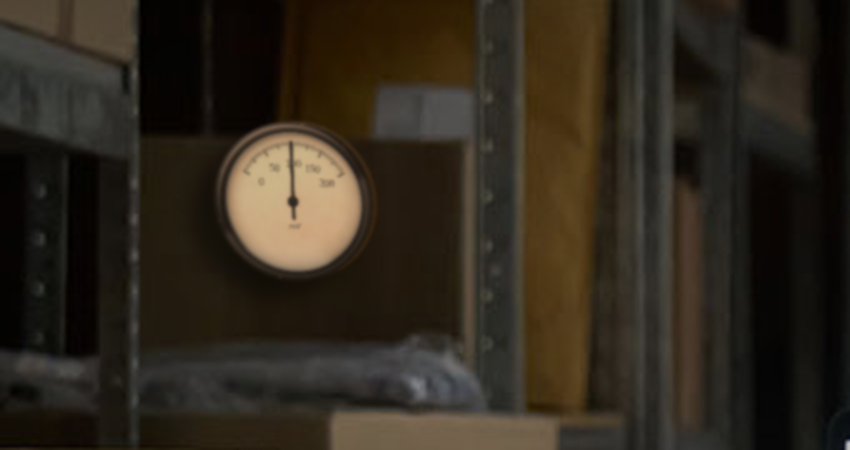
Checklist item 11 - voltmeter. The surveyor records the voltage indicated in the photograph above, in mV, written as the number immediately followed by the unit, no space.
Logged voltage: 100mV
